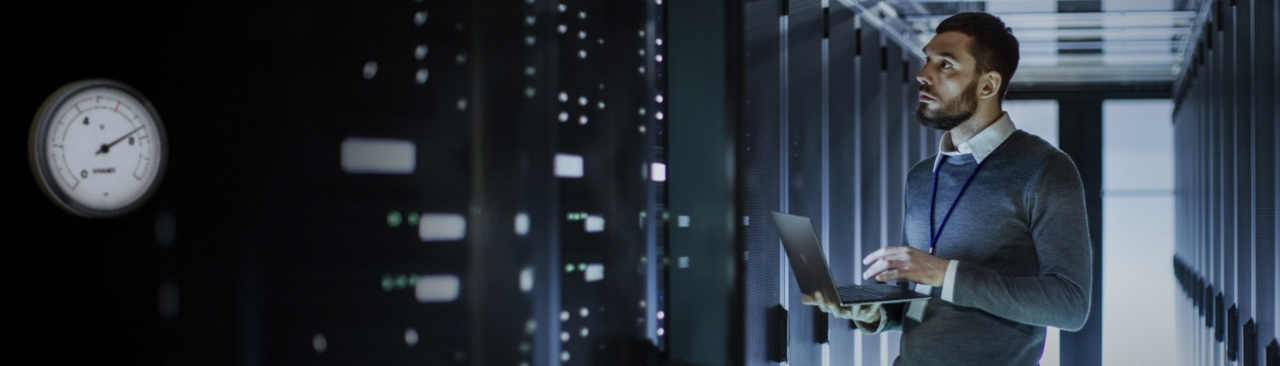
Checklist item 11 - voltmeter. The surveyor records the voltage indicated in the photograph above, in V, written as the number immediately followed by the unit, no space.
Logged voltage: 7.5V
